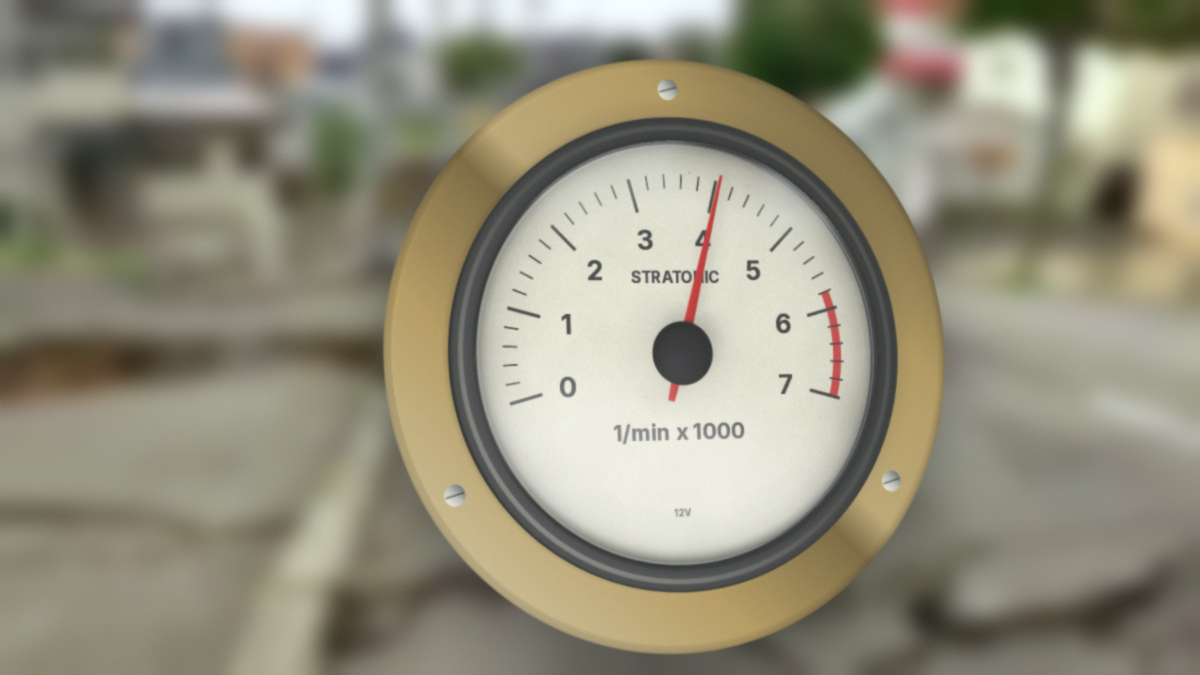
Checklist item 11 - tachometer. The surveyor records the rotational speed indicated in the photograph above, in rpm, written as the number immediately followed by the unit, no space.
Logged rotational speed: 4000rpm
